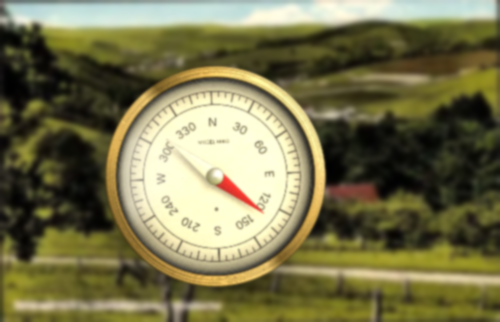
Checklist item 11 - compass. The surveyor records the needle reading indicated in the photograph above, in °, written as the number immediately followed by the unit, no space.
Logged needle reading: 130°
